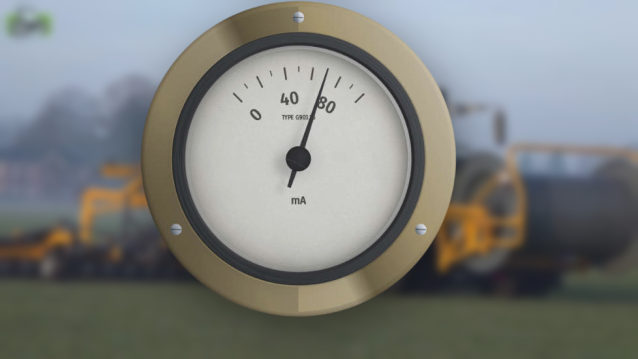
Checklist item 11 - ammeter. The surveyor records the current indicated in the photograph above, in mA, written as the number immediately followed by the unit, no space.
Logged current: 70mA
